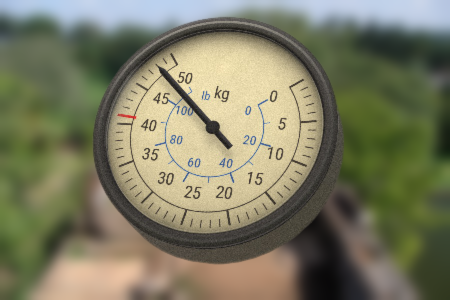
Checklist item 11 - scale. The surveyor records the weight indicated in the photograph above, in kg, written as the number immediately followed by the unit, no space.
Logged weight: 48kg
